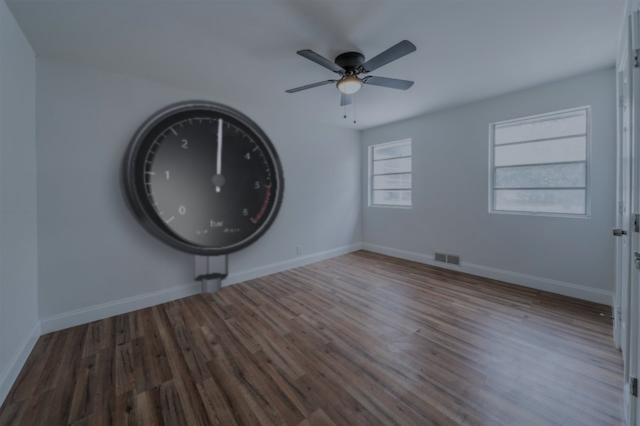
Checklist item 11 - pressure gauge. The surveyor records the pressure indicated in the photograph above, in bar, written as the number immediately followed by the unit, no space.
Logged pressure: 3bar
